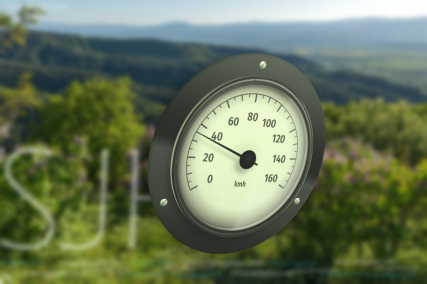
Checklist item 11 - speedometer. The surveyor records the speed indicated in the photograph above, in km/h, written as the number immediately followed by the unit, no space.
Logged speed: 35km/h
